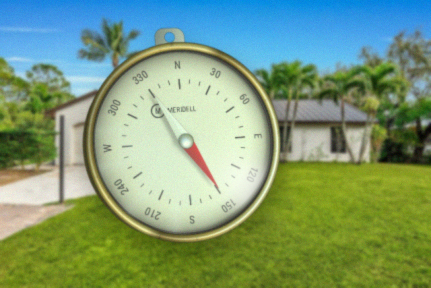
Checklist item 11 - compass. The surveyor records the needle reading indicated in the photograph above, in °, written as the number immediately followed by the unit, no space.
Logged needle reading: 150°
